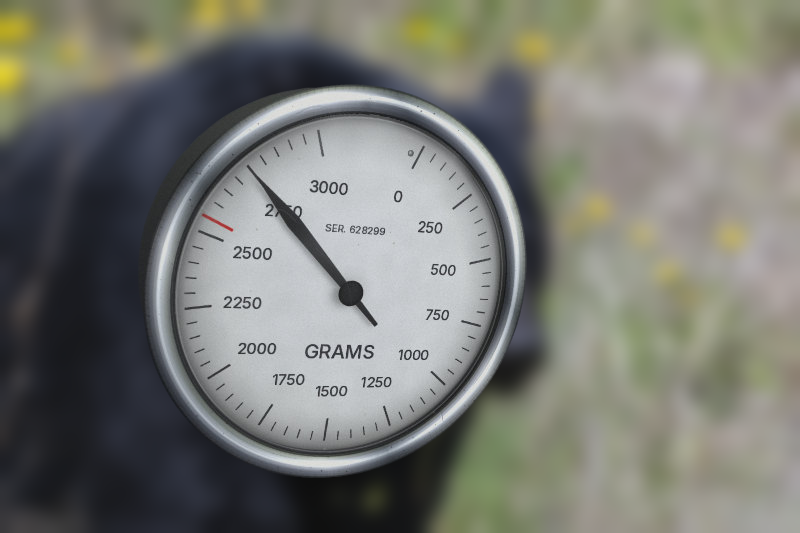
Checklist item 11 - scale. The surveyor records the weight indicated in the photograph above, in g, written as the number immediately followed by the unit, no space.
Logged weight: 2750g
